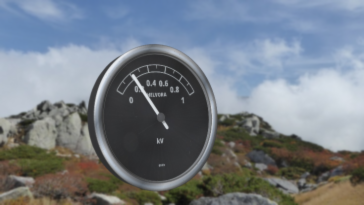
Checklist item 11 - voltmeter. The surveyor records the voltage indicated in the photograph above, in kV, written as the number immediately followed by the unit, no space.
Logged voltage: 0.2kV
